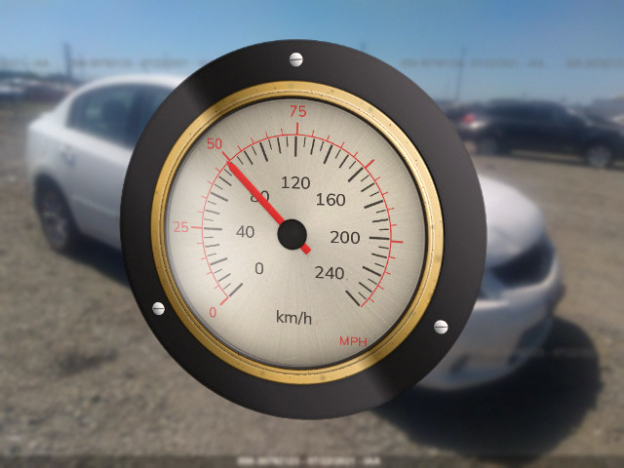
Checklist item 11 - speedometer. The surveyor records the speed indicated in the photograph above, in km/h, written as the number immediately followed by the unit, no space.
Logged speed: 80km/h
